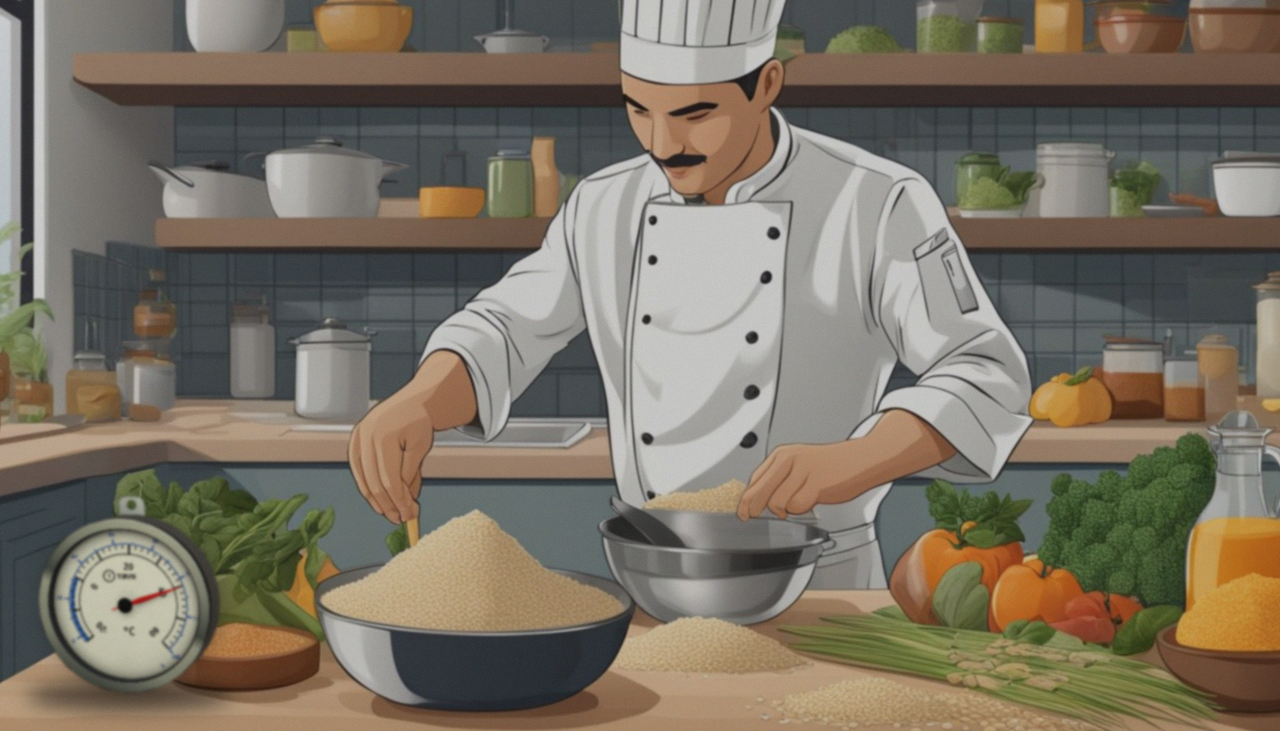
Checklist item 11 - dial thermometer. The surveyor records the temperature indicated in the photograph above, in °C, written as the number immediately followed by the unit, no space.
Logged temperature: 40°C
